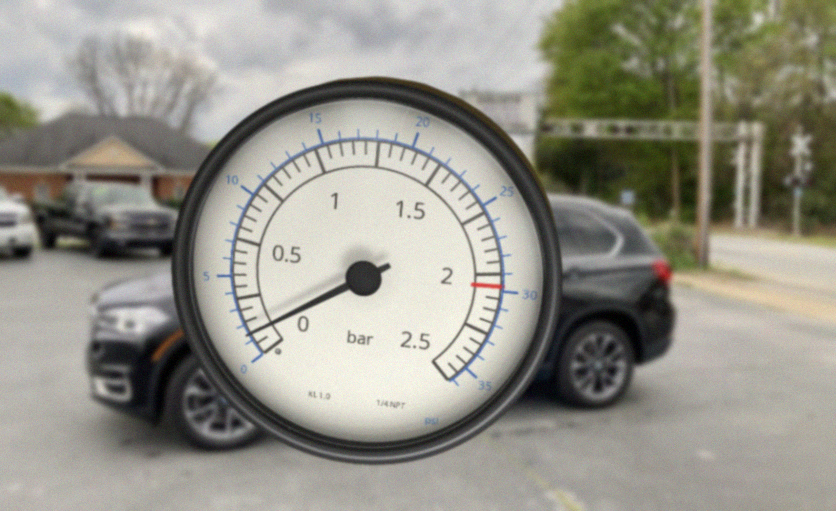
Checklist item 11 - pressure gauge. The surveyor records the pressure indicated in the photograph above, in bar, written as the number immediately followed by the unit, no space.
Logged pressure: 0.1bar
